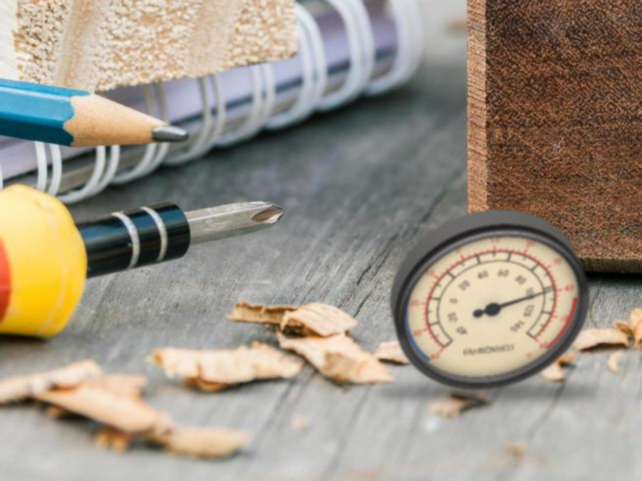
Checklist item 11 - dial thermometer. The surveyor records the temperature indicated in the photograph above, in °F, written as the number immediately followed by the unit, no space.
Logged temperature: 100°F
